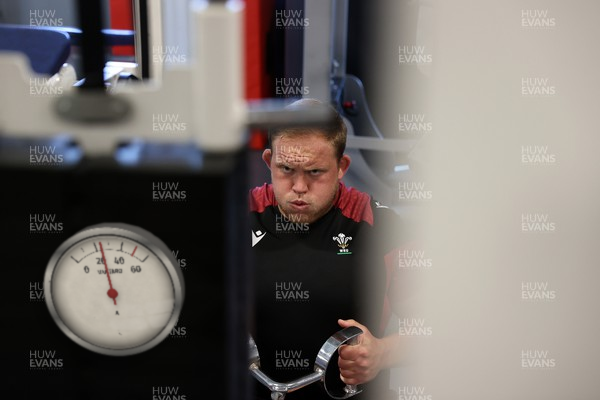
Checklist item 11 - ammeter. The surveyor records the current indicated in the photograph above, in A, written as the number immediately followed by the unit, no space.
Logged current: 25A
